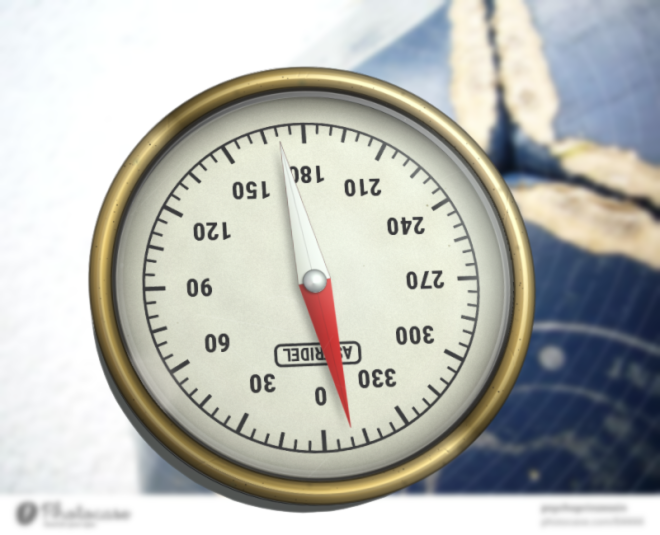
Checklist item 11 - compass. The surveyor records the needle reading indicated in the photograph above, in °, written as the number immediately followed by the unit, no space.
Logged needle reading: 350°
